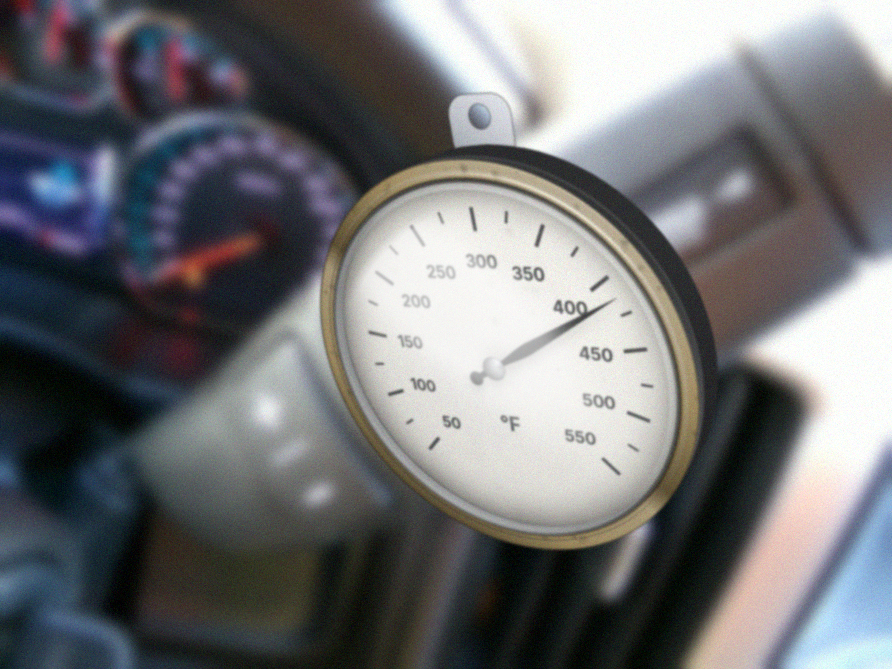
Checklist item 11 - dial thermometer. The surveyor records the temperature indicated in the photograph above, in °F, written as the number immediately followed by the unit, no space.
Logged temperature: 412.5°F
